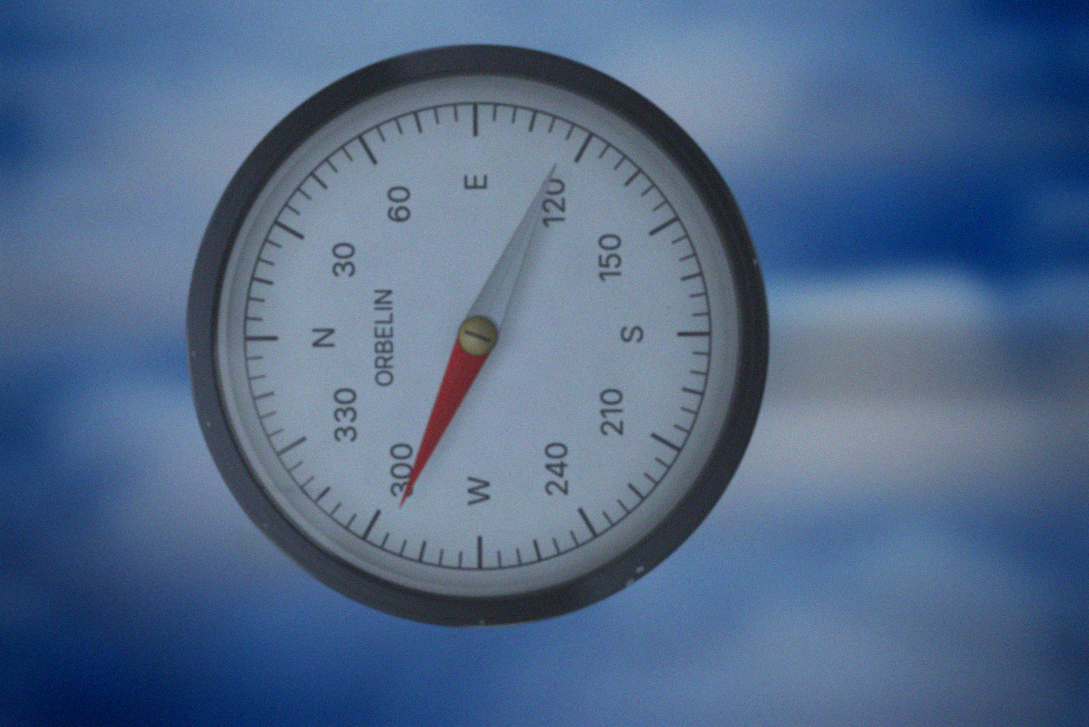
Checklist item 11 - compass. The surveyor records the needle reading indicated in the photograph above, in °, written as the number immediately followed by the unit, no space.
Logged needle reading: 295°
